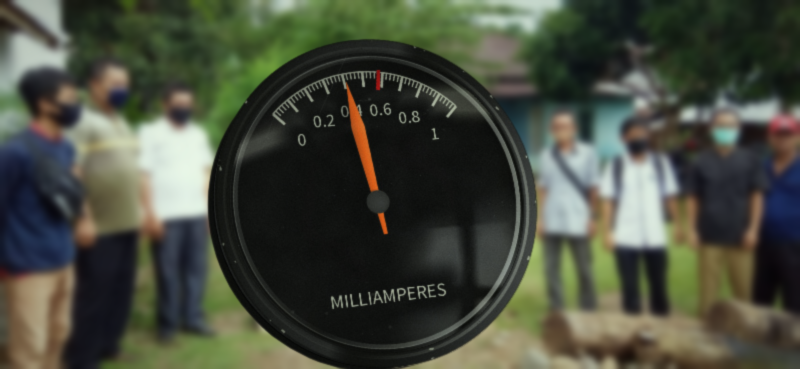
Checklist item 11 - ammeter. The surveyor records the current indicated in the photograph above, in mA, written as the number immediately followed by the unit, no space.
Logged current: 0.4mA
